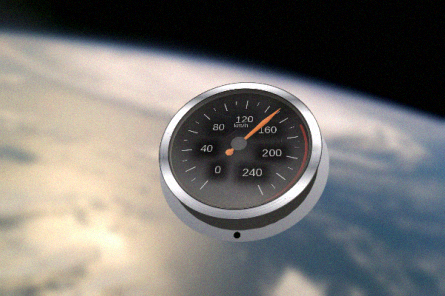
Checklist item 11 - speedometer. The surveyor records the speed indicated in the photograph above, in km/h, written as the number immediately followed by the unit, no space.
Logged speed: 150km/h
